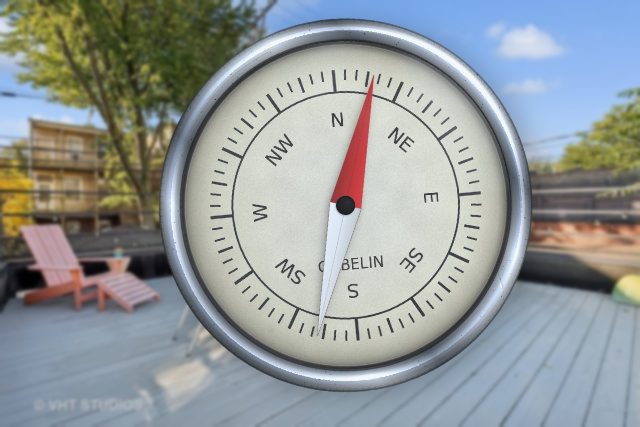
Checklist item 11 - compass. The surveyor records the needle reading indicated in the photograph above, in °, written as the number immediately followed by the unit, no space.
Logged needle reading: 17.5°
